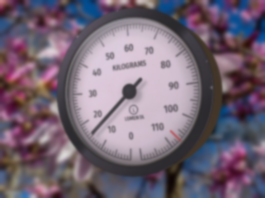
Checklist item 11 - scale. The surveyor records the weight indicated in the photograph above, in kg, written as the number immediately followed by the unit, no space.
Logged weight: 15kg
